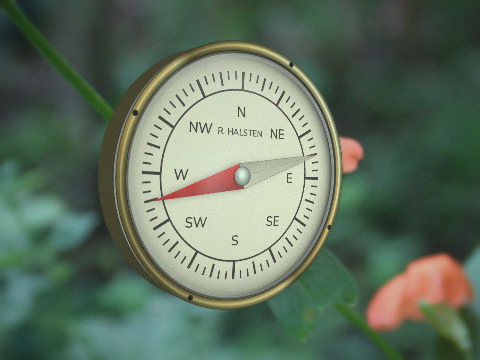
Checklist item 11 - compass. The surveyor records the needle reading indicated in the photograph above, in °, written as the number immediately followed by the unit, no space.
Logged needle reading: 255°
